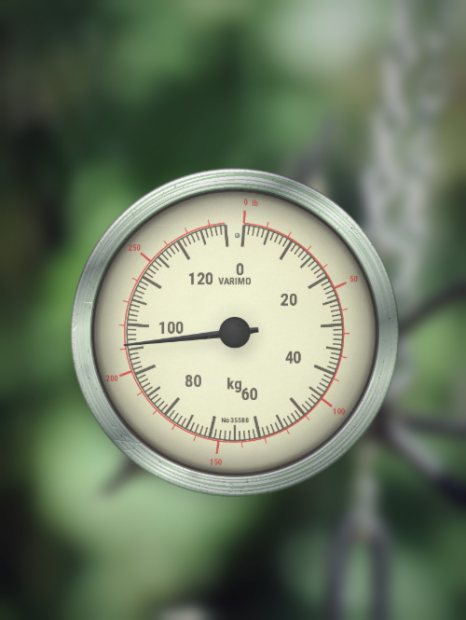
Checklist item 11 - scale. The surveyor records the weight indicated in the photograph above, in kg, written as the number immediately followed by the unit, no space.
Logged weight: 96kg
